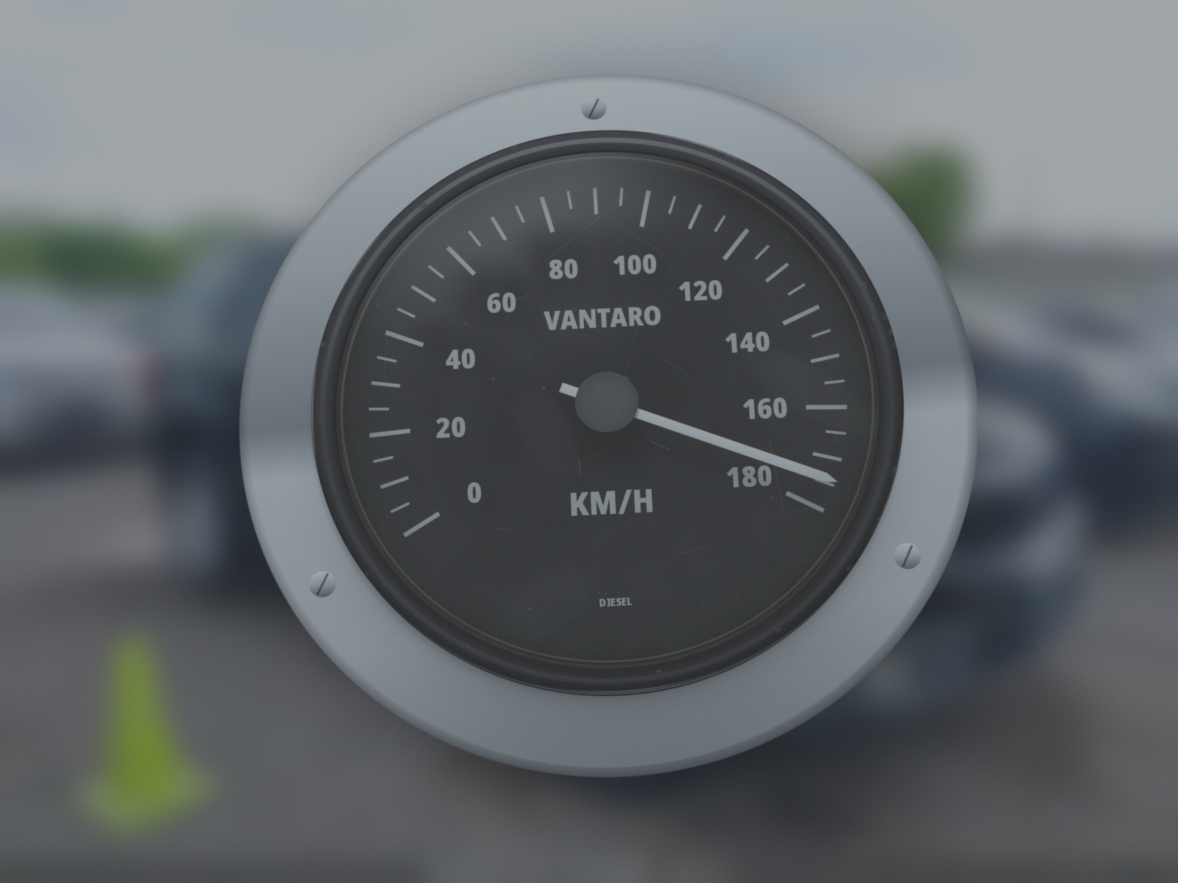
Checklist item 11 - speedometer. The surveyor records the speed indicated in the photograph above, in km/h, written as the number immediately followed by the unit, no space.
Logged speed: 175km/h
